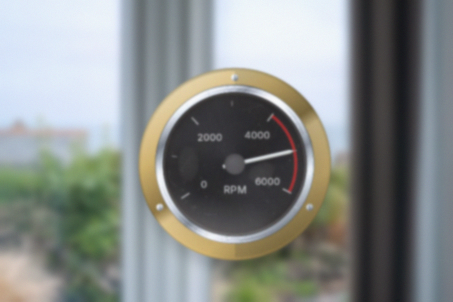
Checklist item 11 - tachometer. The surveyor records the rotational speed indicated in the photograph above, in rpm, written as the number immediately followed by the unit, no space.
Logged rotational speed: 5000rpm
